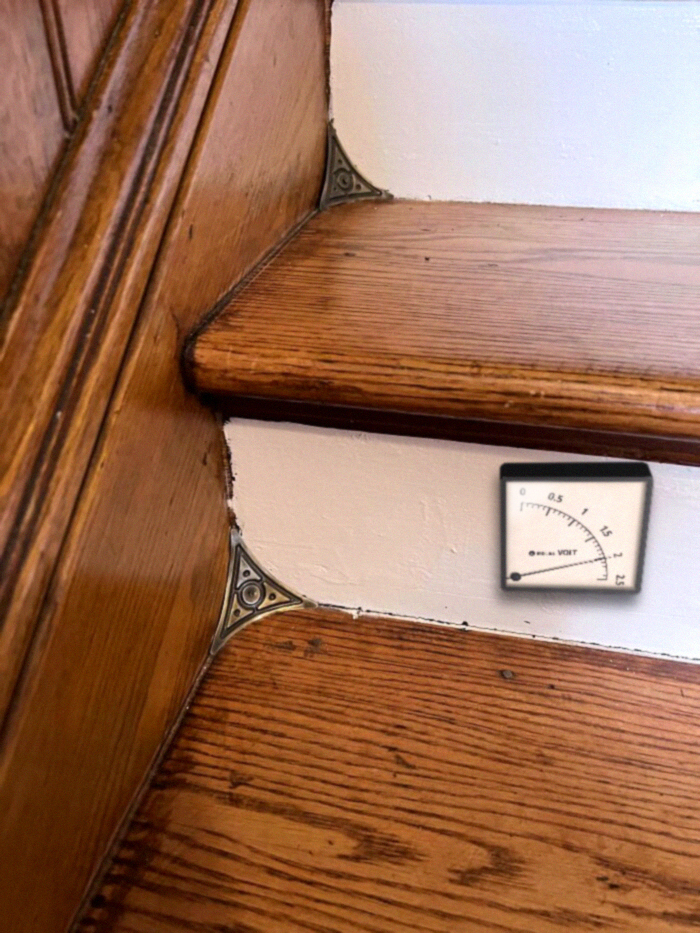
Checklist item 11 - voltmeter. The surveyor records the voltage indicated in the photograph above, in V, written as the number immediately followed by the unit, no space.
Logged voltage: 2V
